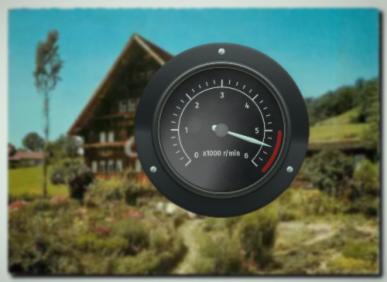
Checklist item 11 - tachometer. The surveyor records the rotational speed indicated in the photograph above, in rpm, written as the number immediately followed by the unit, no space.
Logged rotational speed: 5400rpm
